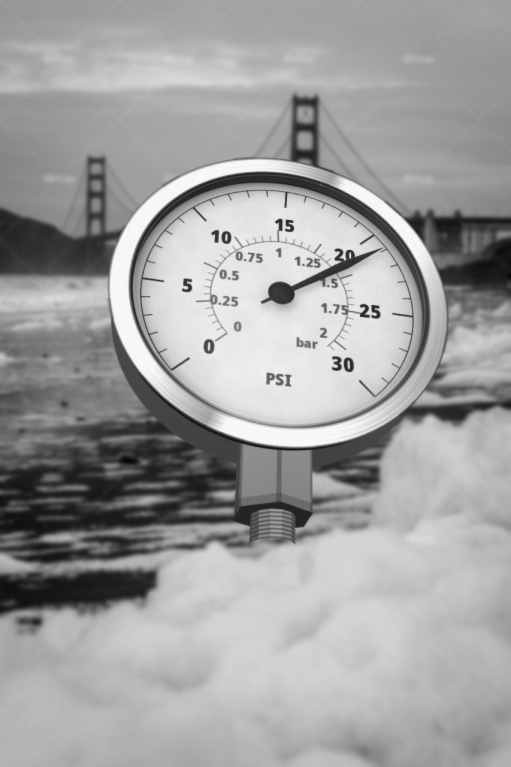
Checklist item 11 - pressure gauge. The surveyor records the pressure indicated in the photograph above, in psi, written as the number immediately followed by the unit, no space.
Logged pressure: 21psi
